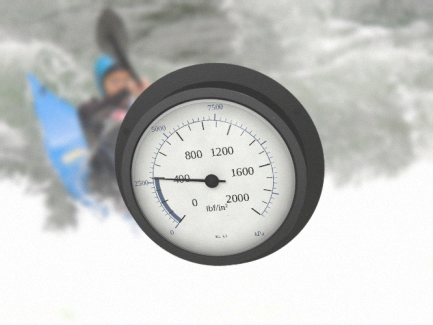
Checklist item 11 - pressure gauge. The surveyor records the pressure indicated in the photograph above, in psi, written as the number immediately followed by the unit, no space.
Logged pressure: 400psi
